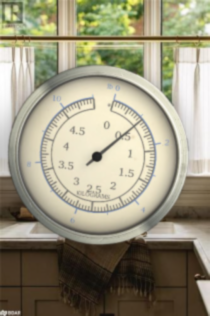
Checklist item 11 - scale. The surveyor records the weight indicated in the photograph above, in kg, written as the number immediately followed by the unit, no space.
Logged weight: 0.5kg
